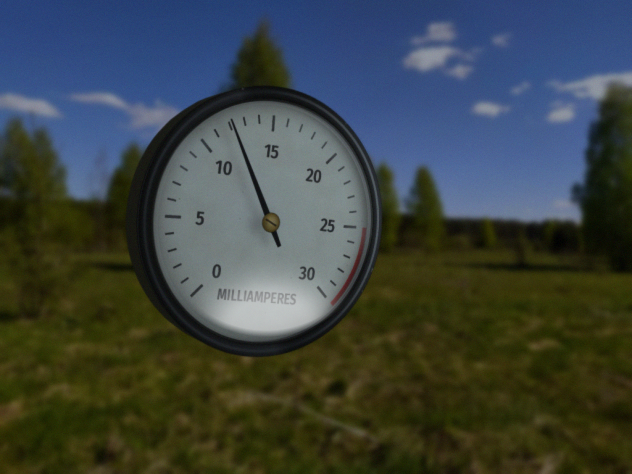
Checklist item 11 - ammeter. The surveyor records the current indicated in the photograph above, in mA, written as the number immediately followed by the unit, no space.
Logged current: 12mA
